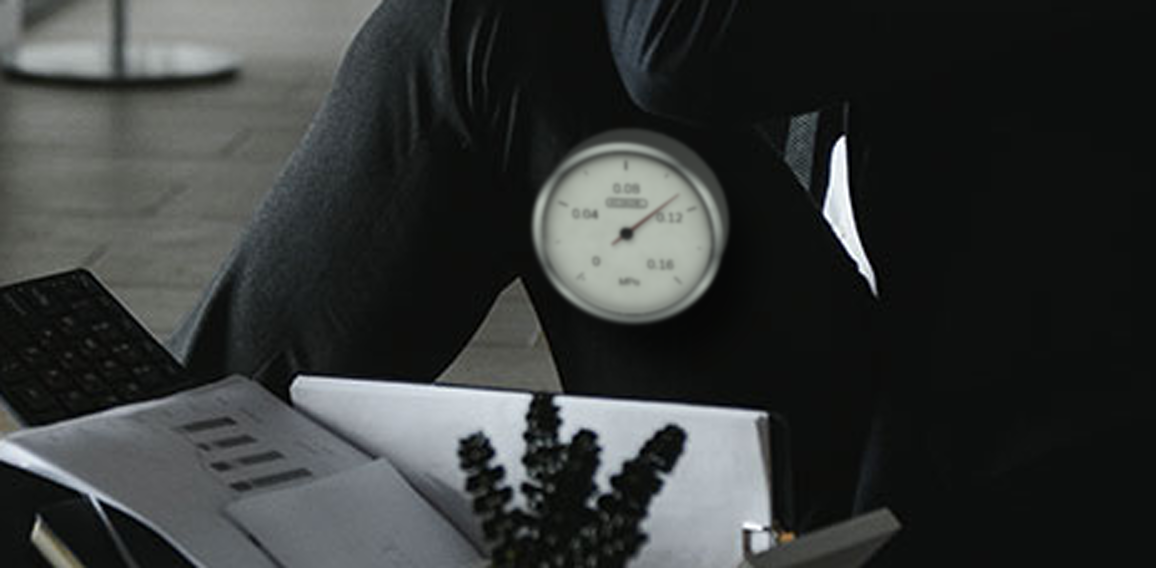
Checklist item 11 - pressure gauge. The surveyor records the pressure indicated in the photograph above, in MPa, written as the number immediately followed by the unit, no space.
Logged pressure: 0.11MPa
